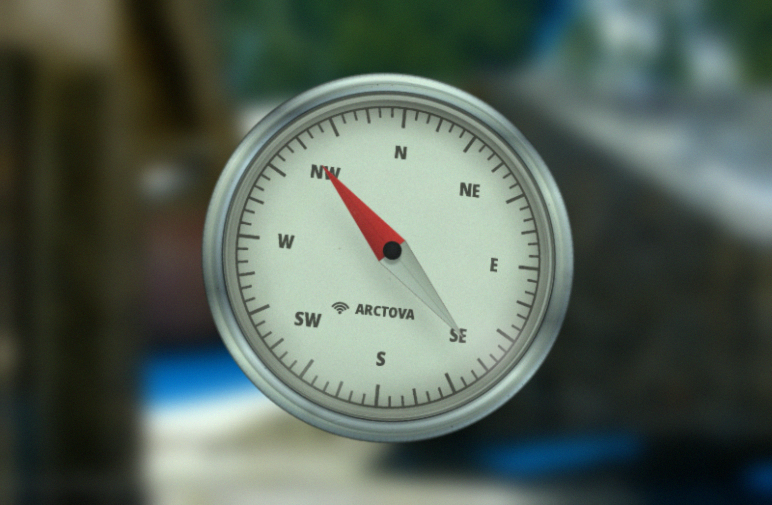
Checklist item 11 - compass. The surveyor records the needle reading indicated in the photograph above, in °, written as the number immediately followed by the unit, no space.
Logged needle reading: 315°
